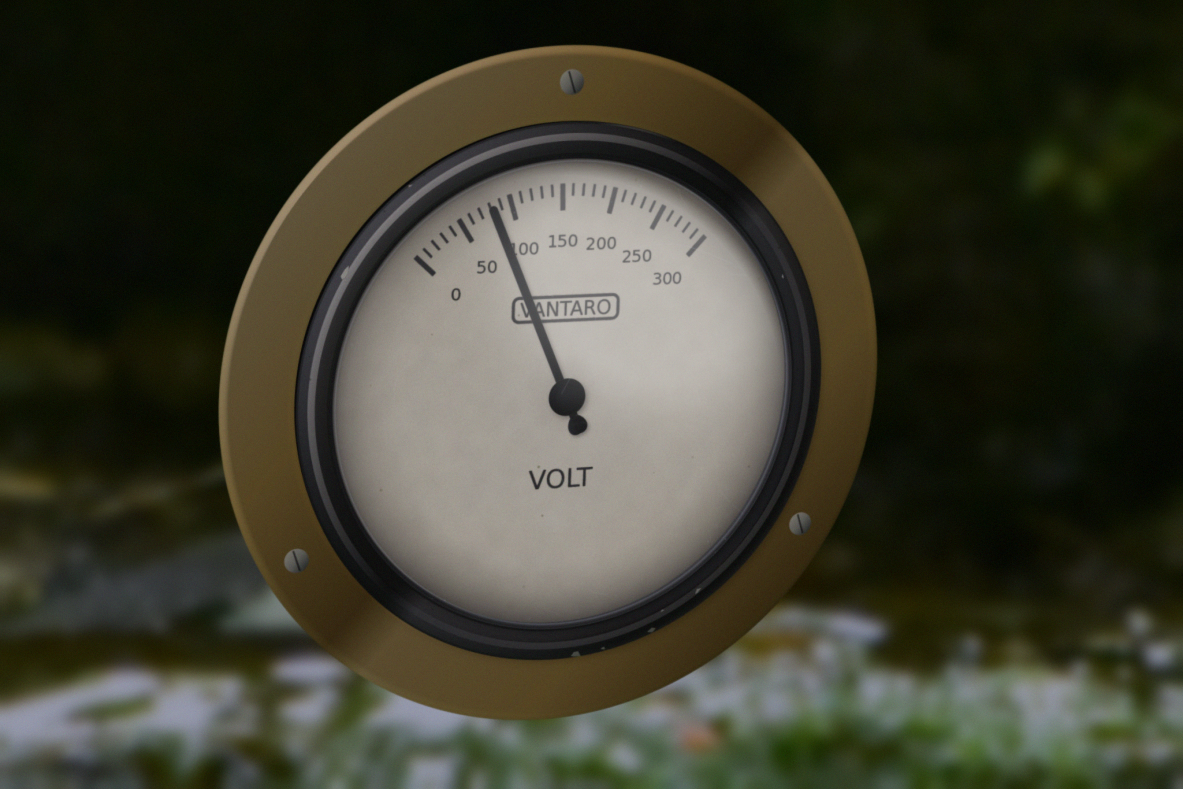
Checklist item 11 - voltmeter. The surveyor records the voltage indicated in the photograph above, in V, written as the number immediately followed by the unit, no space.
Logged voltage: 80V
